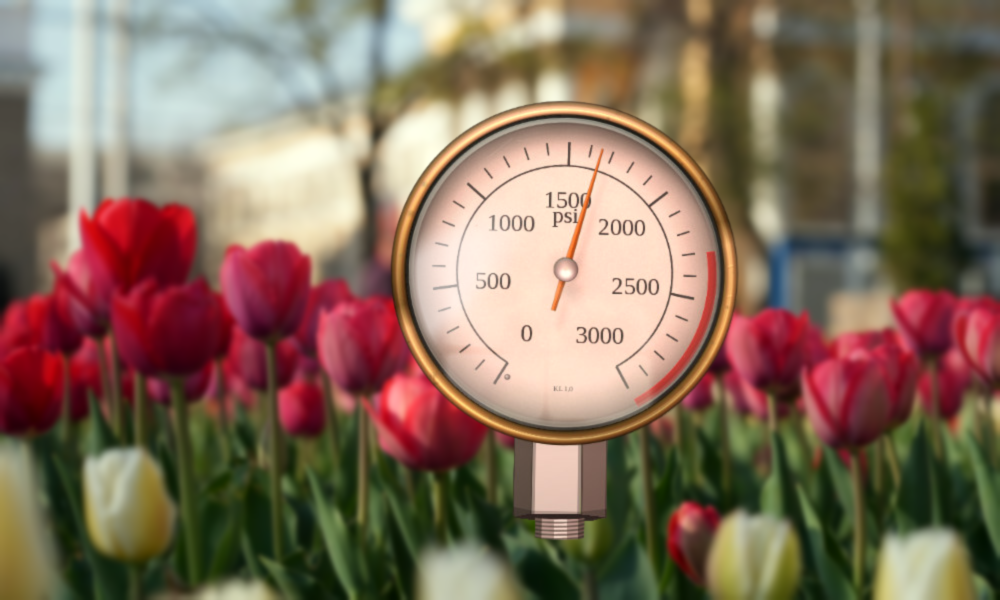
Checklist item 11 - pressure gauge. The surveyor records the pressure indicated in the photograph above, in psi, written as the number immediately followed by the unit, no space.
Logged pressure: 1650psi
